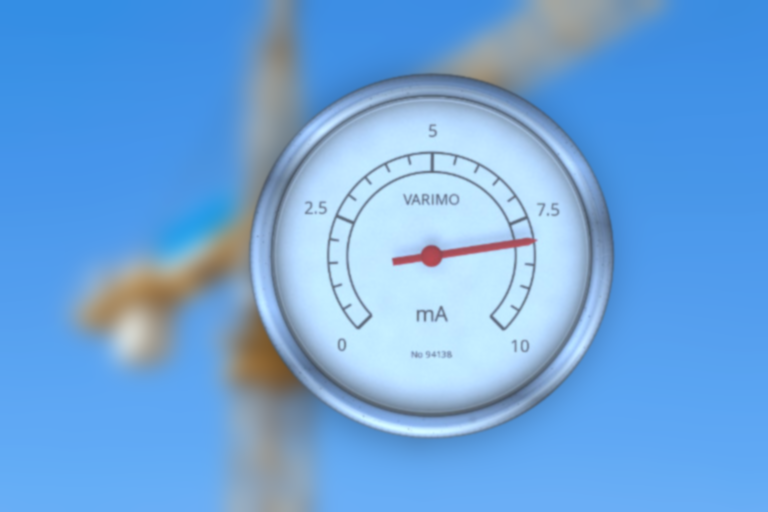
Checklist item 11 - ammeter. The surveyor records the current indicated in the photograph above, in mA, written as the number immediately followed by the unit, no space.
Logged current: 8mA
